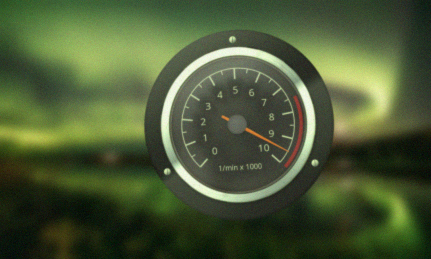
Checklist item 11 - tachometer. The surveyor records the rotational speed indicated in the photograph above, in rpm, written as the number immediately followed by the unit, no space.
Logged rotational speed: 9500rpm
